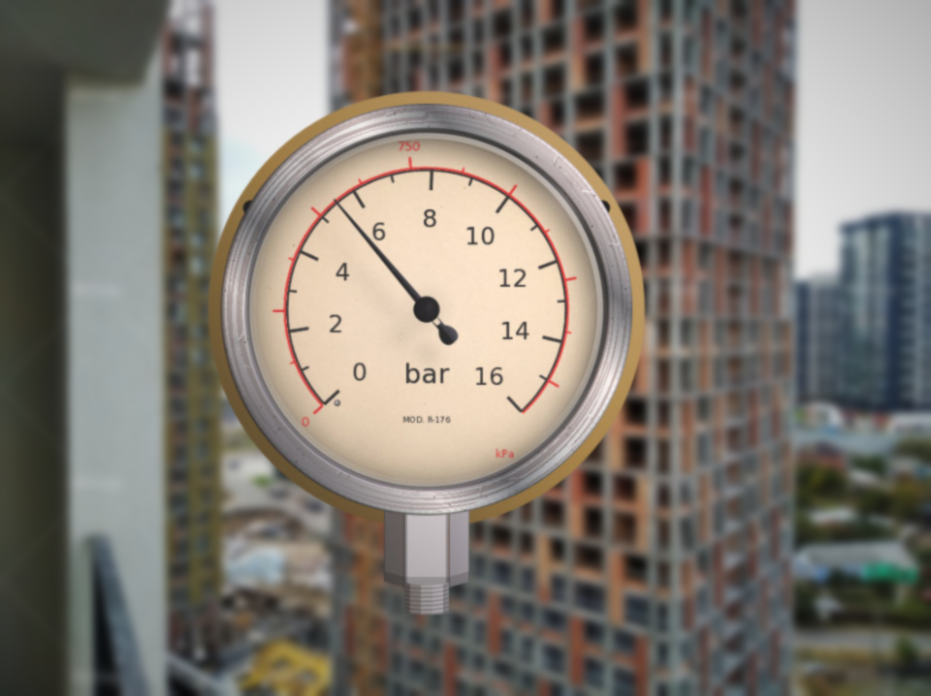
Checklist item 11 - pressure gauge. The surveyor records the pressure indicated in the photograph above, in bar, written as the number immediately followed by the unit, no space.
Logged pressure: 5.5bar
